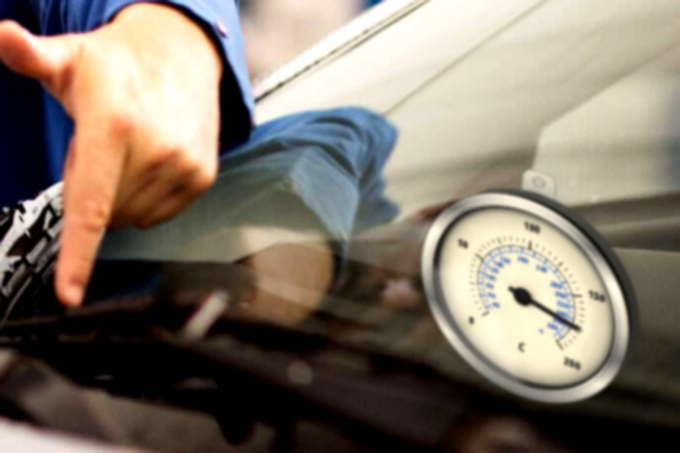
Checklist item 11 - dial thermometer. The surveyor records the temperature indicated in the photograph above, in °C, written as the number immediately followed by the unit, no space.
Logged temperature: 175°C
